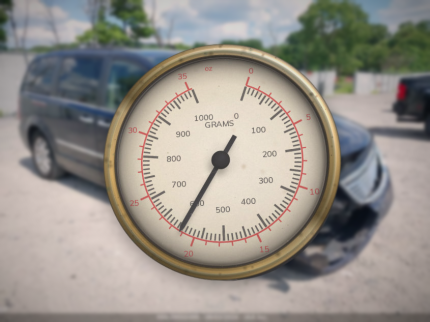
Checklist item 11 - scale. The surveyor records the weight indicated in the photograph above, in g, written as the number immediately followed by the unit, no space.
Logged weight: 600g
